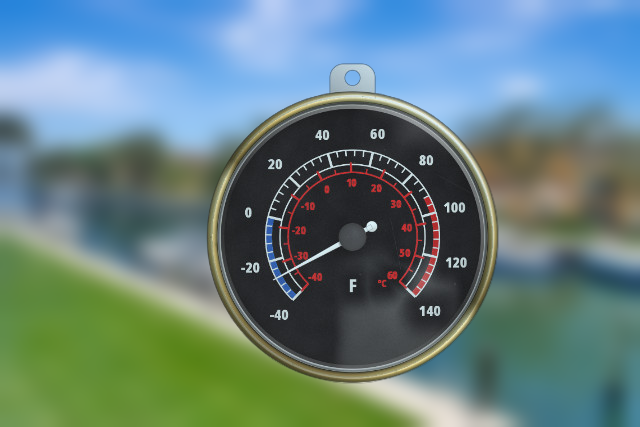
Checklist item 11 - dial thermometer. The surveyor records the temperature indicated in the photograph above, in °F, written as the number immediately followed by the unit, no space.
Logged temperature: -28°F
